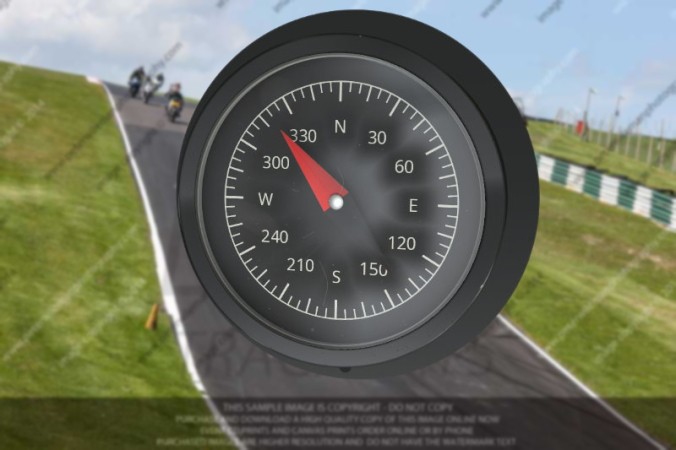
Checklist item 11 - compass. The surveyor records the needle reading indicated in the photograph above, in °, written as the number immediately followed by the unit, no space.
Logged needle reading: 320°
